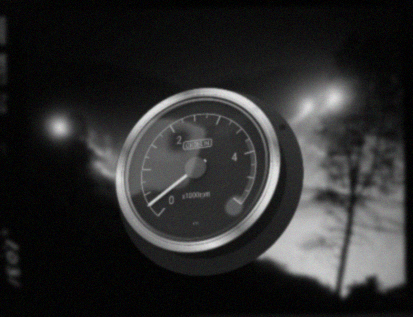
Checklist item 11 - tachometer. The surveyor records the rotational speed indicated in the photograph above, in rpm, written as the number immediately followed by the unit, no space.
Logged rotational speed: 250rpm
